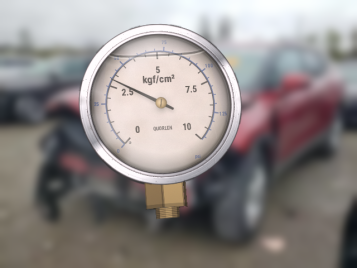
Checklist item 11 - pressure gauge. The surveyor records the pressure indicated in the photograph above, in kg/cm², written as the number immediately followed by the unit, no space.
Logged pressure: 2.75kg/cm²
